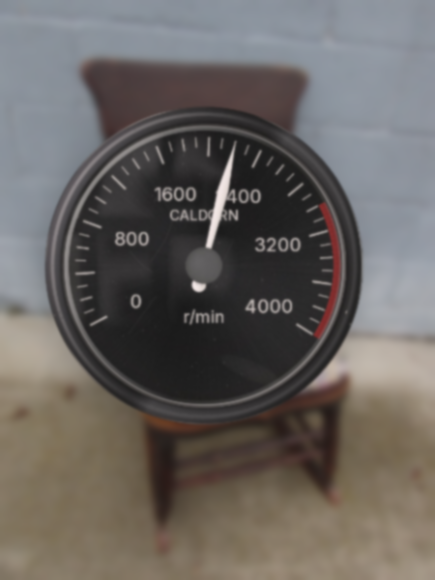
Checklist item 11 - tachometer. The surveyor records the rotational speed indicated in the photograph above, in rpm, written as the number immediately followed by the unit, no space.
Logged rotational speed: 2200rpm
